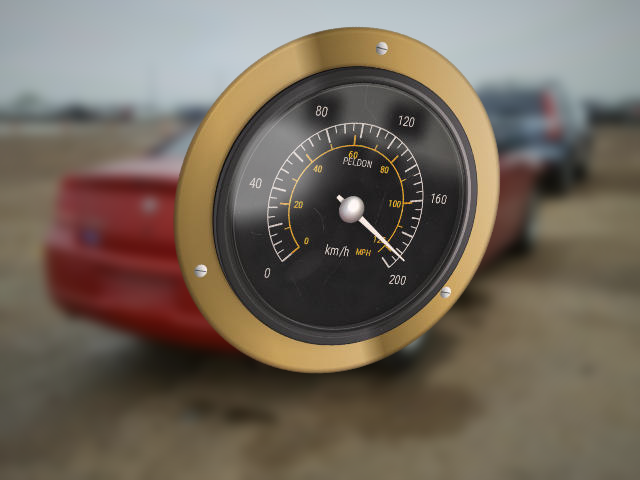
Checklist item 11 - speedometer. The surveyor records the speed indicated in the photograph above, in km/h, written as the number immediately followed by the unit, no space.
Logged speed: 192.5km/h
